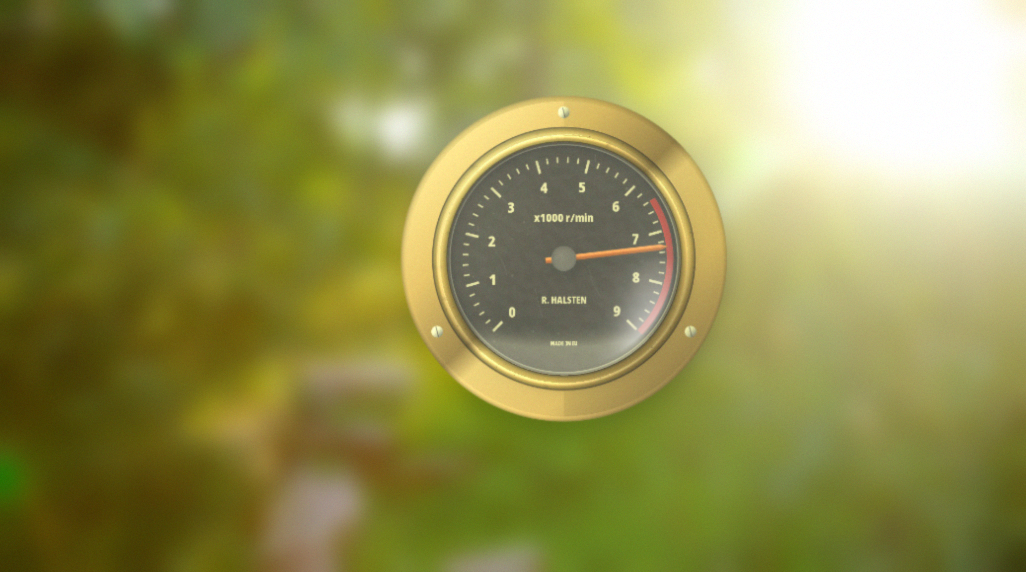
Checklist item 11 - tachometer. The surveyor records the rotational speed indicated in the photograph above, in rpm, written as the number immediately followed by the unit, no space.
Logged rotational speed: 7300rpm
